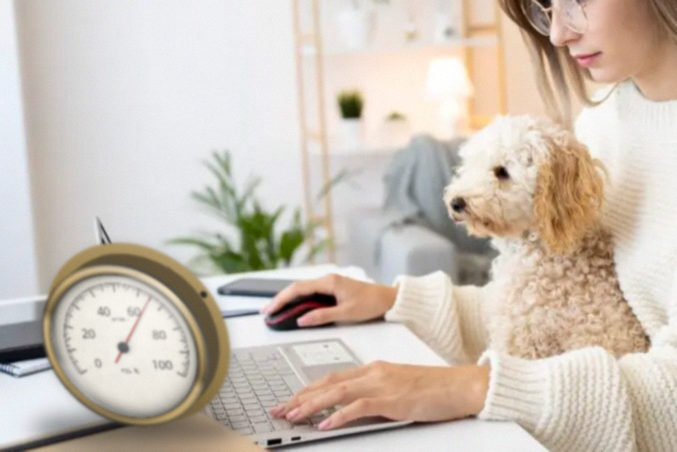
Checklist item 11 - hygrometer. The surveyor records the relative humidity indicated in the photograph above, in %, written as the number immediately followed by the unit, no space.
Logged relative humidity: 65%
